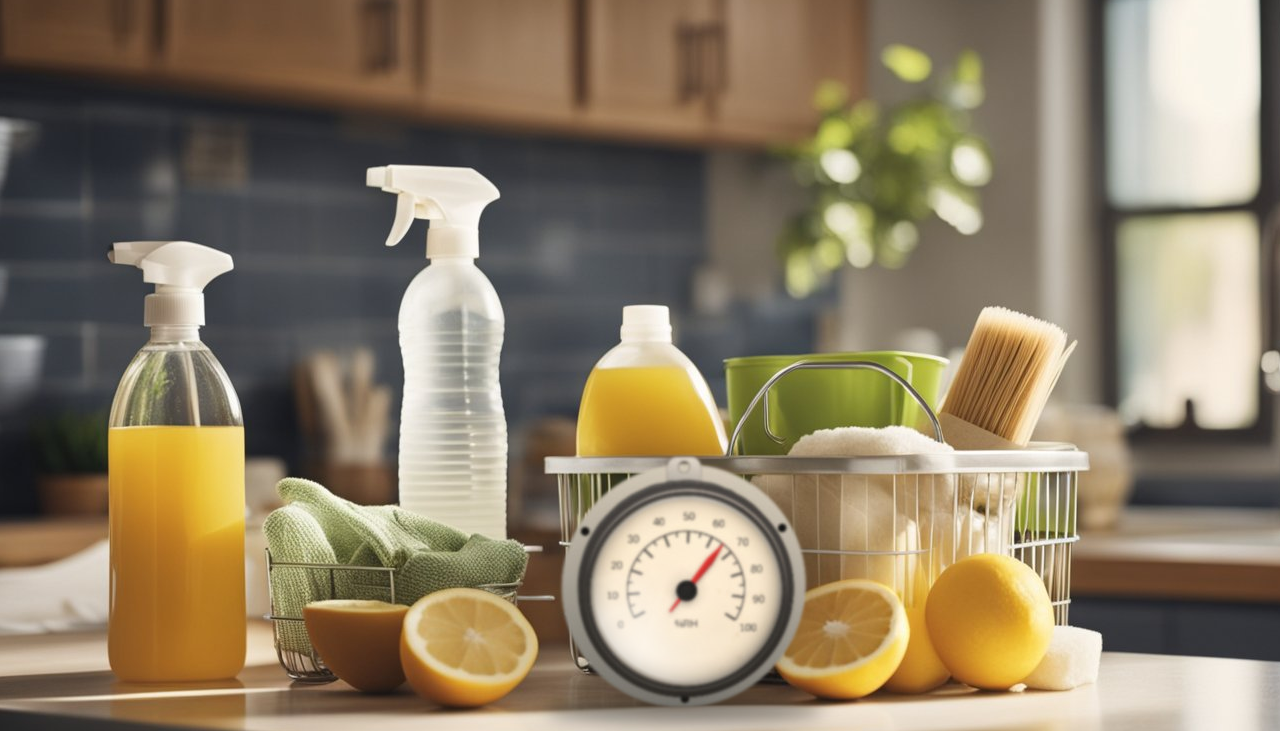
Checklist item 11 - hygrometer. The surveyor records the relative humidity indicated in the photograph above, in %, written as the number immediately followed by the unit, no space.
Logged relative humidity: 65%
